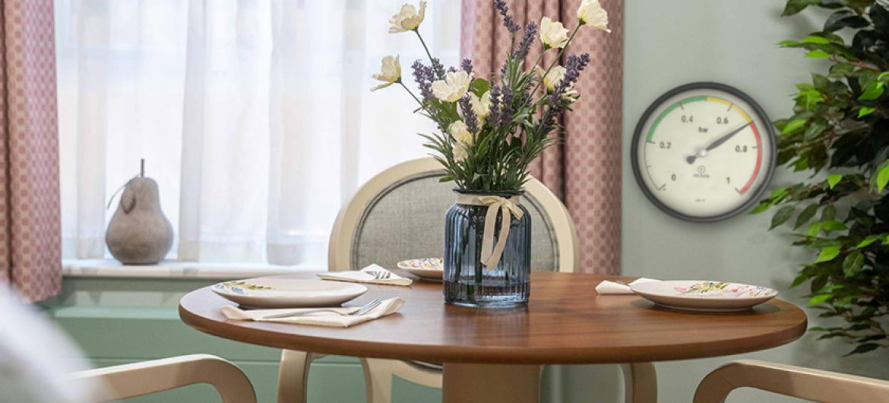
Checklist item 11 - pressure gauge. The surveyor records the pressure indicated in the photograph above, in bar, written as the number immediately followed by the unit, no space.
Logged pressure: 0.7bar
